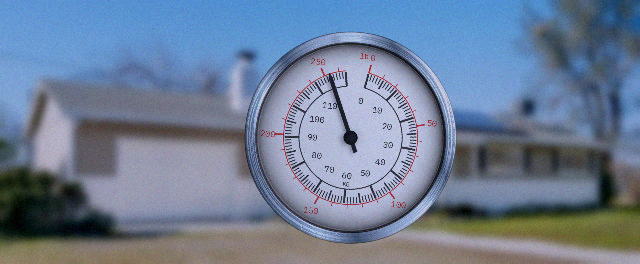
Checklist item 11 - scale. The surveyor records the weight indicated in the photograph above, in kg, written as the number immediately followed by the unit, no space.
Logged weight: 115kg
